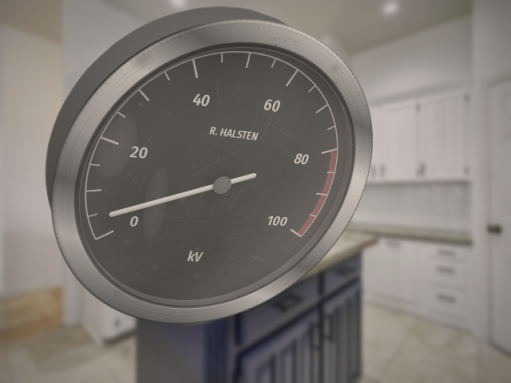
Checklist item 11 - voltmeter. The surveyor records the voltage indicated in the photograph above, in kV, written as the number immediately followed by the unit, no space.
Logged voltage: 5kV
